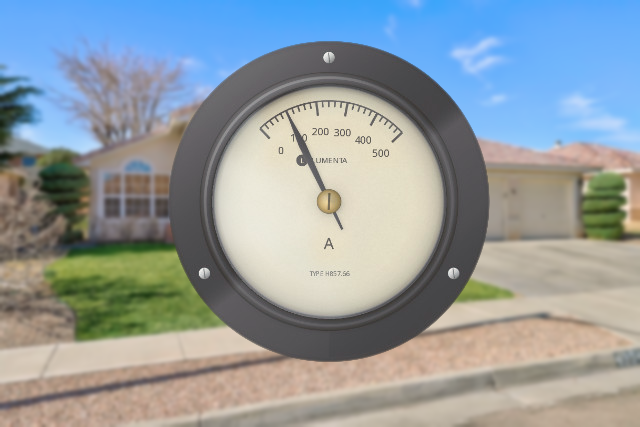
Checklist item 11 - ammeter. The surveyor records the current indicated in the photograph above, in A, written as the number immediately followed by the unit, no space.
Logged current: 100A
